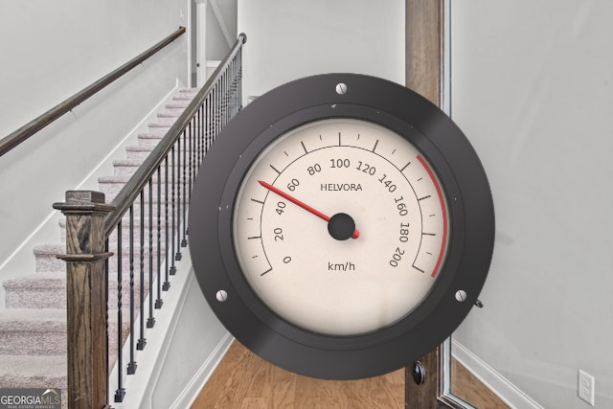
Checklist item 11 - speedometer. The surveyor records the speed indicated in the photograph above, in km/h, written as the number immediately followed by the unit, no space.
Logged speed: 50km/h
